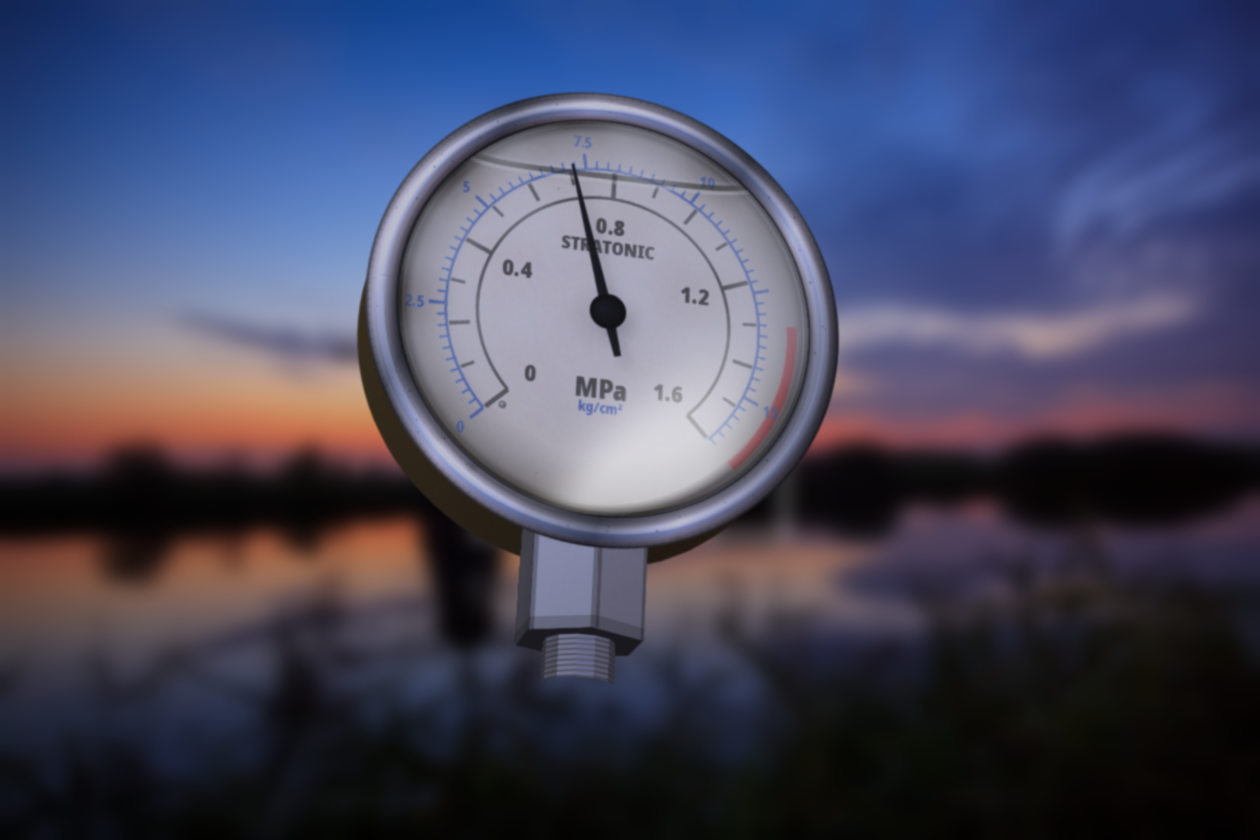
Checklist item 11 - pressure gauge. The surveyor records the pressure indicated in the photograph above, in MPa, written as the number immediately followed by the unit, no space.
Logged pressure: 0.7MPa
